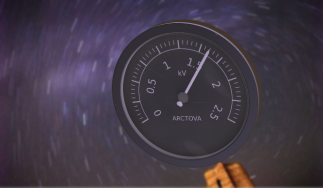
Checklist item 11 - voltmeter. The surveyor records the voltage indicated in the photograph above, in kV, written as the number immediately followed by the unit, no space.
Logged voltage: 1.6kV
